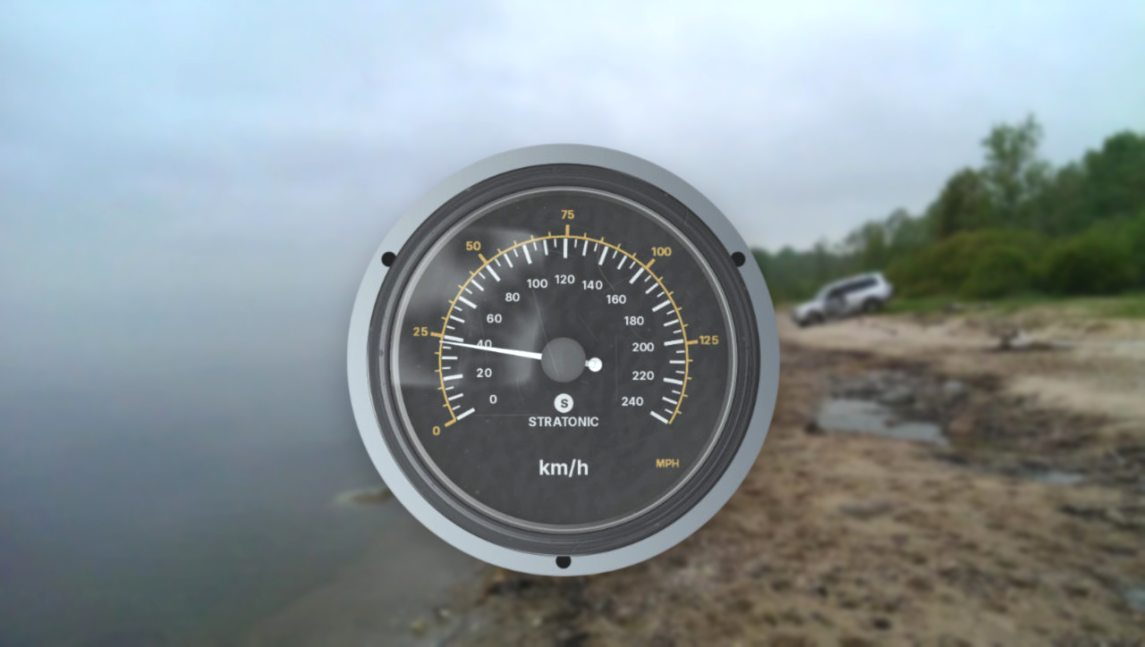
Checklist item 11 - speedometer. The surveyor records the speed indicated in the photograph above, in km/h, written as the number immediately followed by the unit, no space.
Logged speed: 37.5km/h
